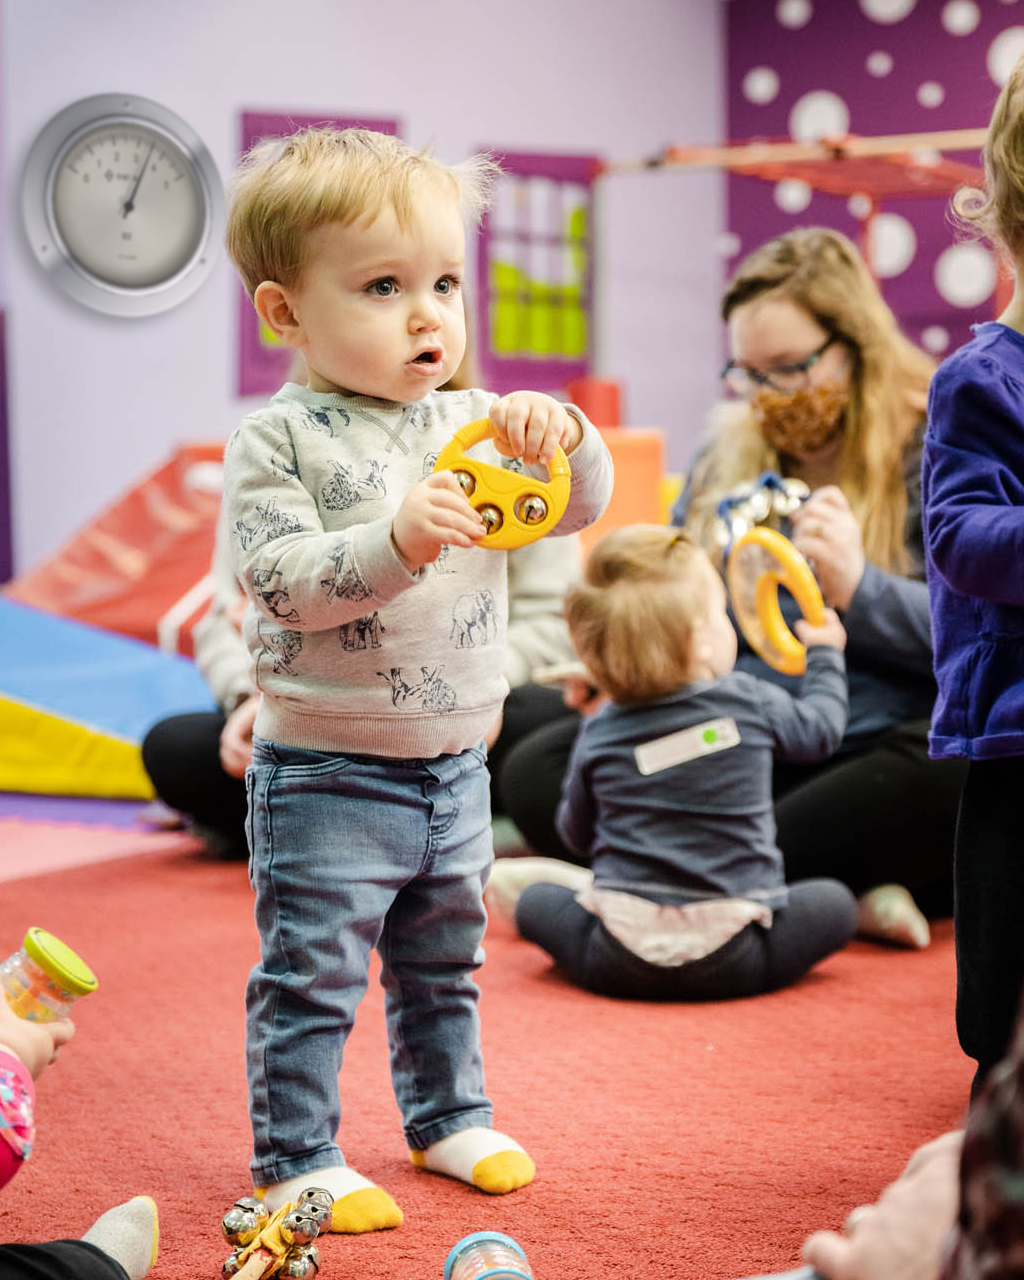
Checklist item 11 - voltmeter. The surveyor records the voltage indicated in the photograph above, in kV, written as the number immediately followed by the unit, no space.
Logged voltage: 3.5kV
